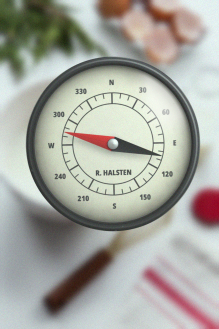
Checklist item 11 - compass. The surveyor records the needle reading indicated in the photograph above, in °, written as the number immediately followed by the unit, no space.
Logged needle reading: 285°
